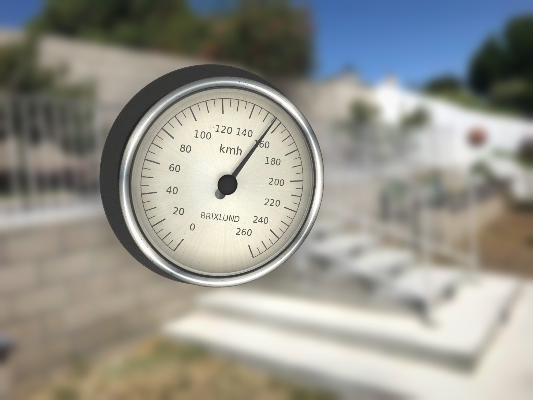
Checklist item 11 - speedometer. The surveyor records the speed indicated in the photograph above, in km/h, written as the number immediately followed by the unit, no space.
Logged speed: 155km/h
